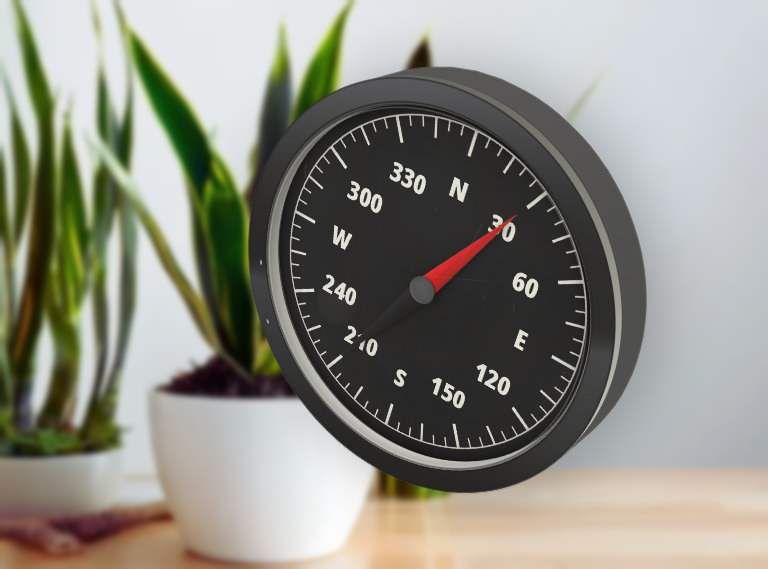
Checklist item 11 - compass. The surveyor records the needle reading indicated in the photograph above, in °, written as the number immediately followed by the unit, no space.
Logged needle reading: 30°
